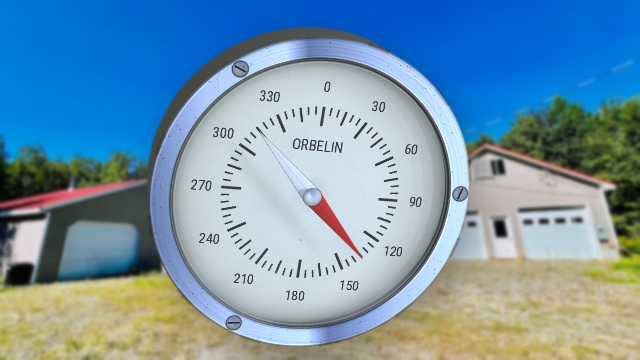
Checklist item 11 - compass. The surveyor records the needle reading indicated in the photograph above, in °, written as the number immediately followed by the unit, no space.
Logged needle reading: 135°
